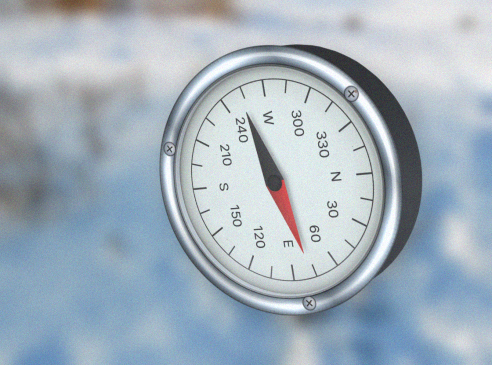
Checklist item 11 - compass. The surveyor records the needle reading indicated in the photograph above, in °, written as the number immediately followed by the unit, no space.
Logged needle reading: 75°
